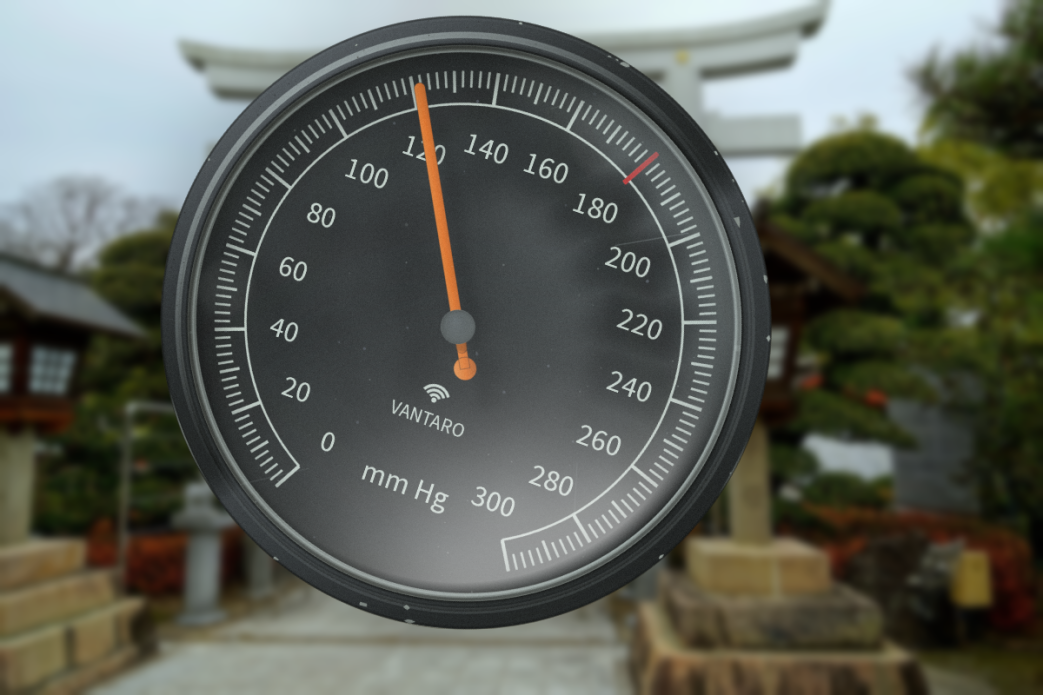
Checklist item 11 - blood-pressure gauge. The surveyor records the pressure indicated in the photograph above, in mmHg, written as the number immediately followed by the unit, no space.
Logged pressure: 122mmHg
